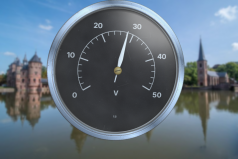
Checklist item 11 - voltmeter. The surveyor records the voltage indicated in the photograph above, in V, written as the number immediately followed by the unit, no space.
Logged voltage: 28V
